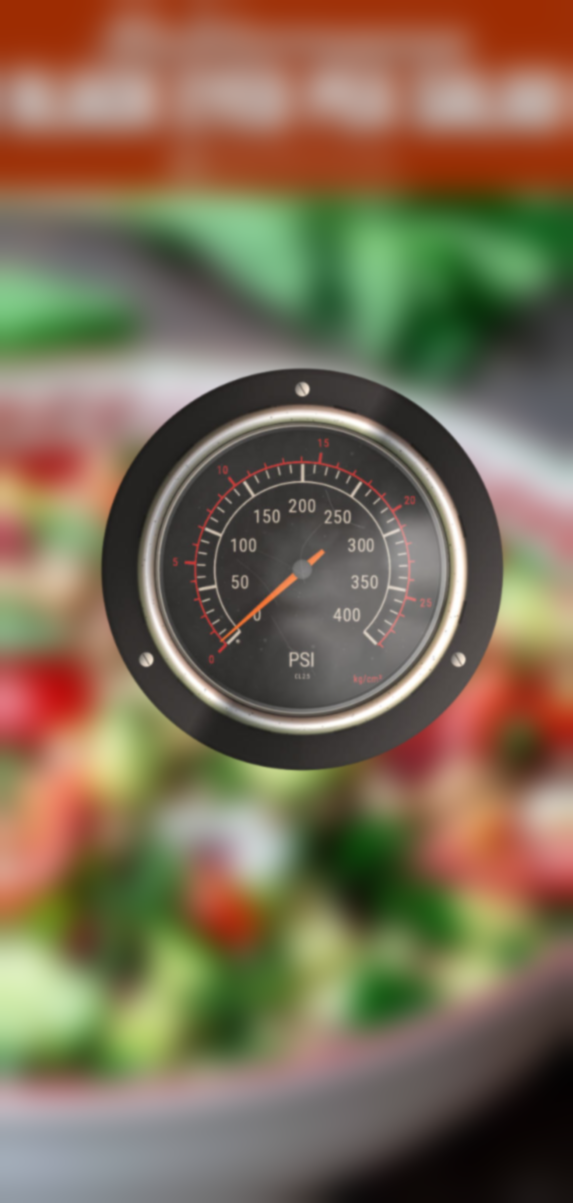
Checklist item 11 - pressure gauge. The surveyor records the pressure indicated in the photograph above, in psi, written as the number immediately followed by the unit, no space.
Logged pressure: 5psi
